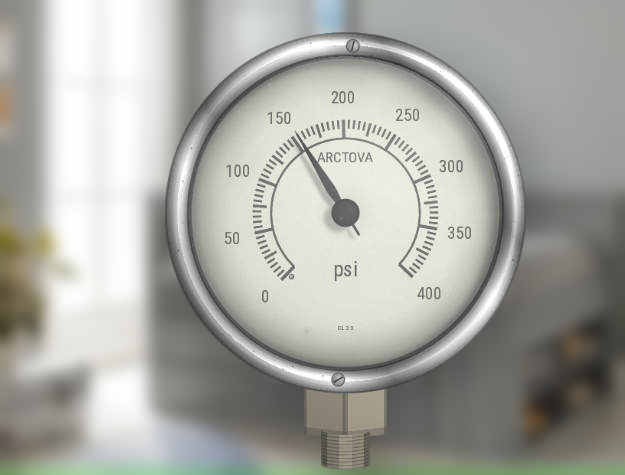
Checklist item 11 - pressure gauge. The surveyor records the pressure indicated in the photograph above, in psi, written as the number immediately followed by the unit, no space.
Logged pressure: 155psi
